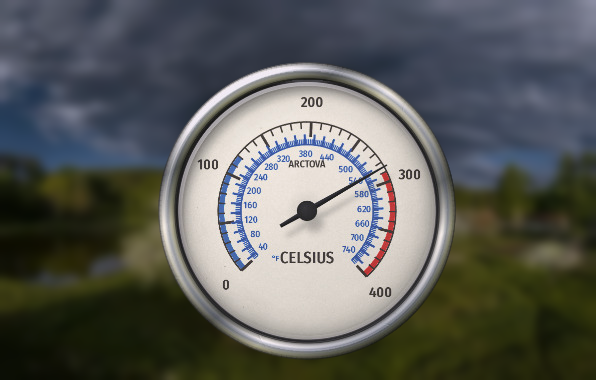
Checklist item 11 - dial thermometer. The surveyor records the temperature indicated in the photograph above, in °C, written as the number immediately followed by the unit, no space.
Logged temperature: 285°C
